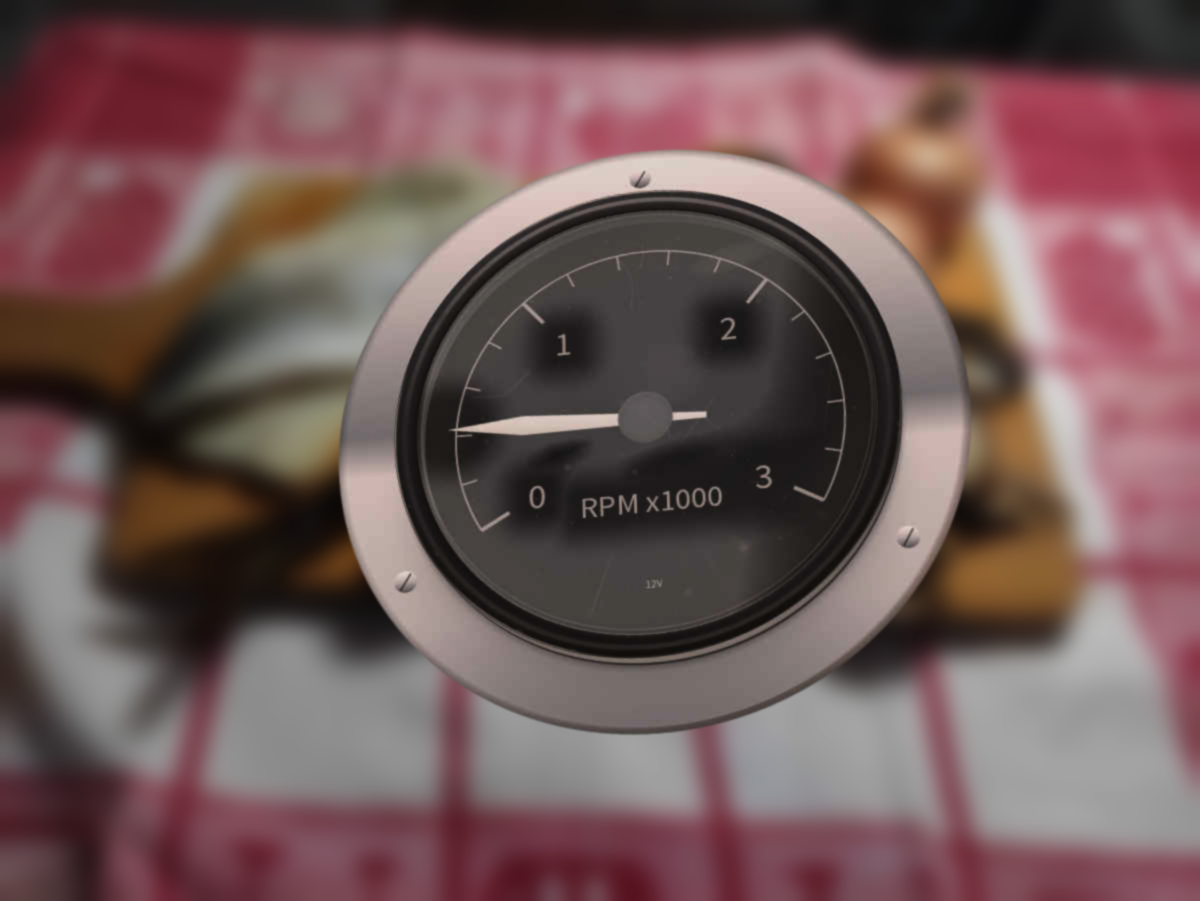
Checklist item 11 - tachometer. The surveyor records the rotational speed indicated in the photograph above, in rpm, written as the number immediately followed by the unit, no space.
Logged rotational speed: 400rpm
